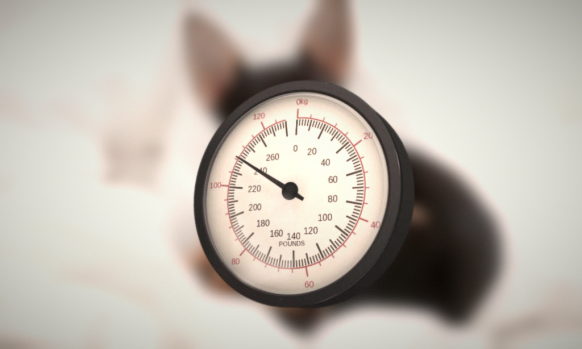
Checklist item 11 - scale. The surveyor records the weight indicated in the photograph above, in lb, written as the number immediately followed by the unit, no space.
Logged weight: 240lb
